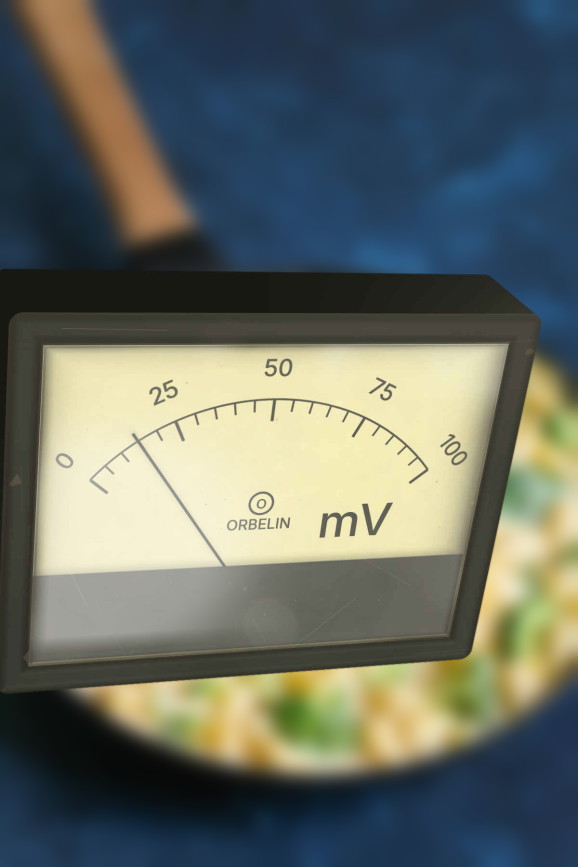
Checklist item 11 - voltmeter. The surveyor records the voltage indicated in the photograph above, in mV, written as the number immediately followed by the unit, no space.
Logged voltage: 15mV
